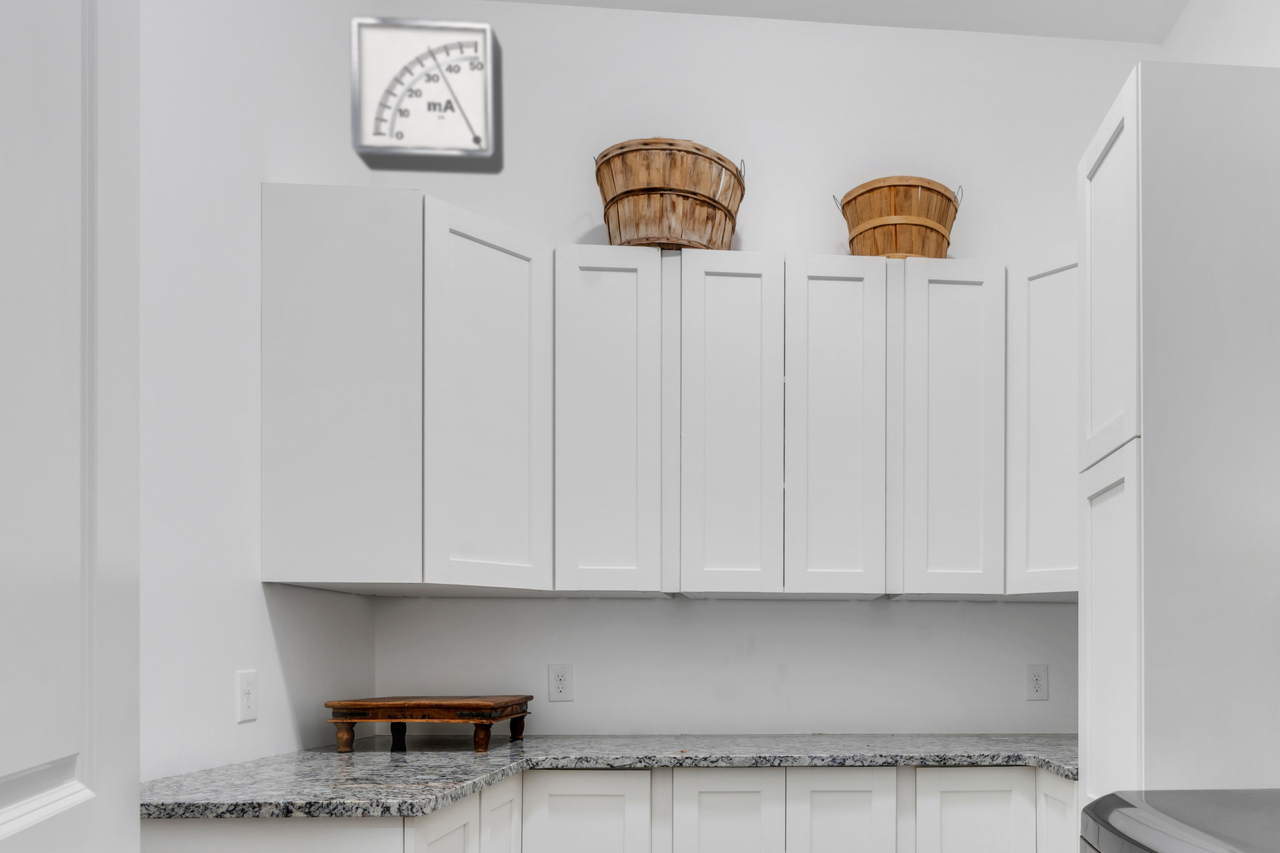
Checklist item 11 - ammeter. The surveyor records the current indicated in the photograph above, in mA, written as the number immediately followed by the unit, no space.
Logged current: 35mA
